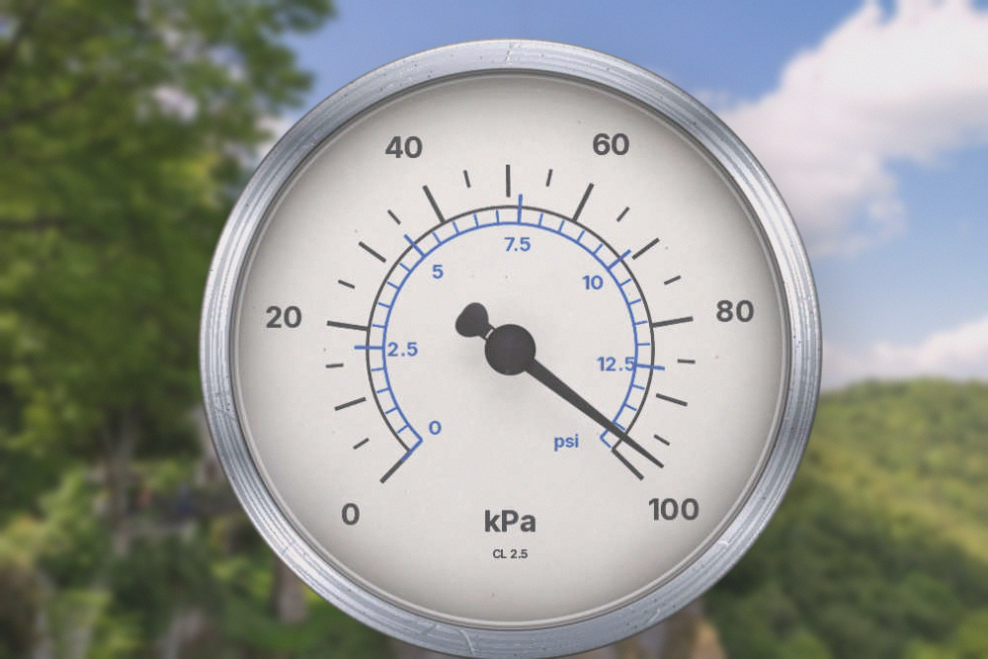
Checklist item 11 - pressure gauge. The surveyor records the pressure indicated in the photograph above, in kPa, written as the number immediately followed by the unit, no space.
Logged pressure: 97.5kPa
